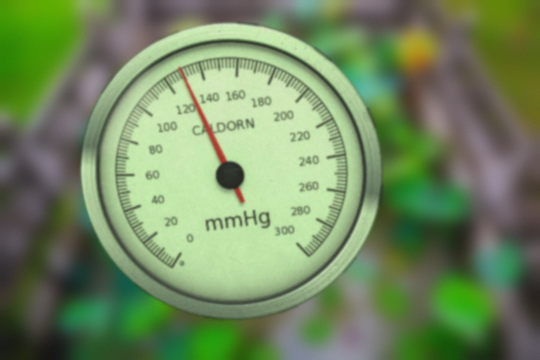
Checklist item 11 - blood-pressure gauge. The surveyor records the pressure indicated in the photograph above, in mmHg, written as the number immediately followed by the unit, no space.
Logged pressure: 130mmHg
